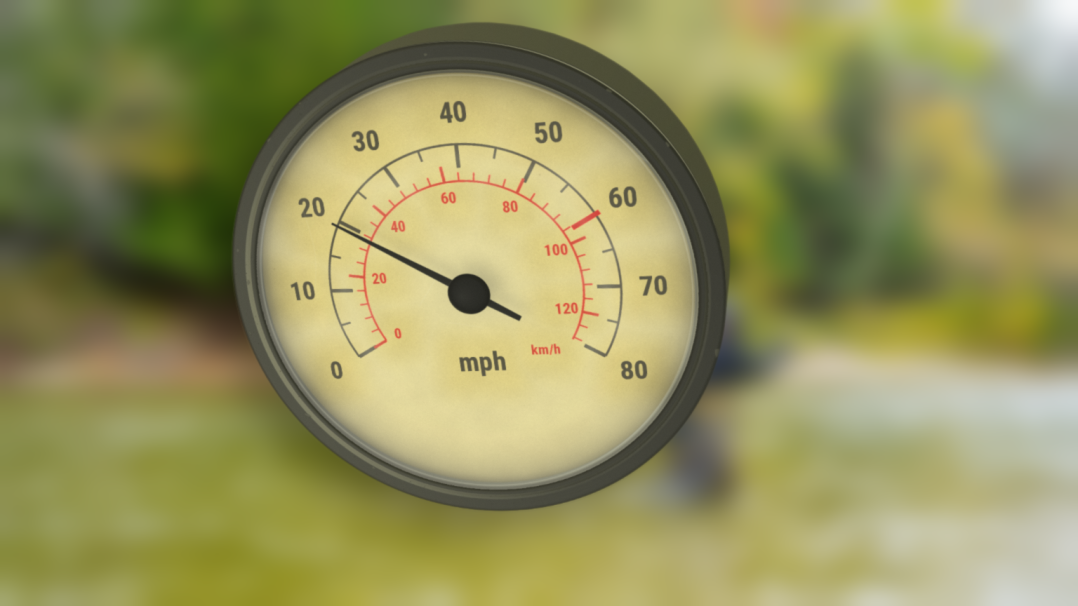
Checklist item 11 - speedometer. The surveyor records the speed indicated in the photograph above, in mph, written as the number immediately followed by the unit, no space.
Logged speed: 20mph
